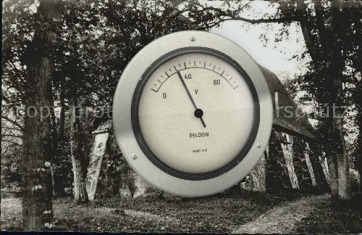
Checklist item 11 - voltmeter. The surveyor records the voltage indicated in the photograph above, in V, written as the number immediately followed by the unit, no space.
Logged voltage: 30V
